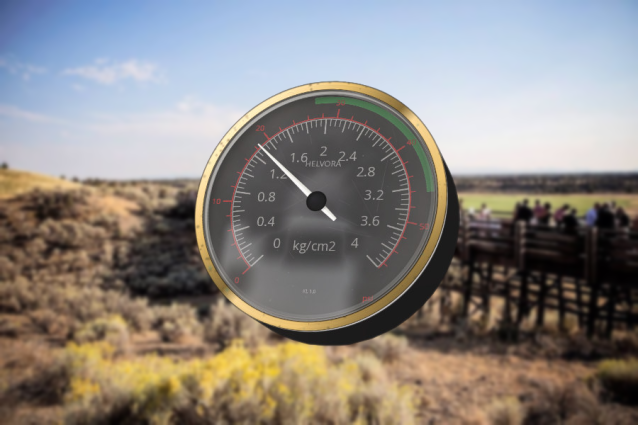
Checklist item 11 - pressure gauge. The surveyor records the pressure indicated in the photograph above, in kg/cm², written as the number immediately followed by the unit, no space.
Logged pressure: 1.3kg/cm²
